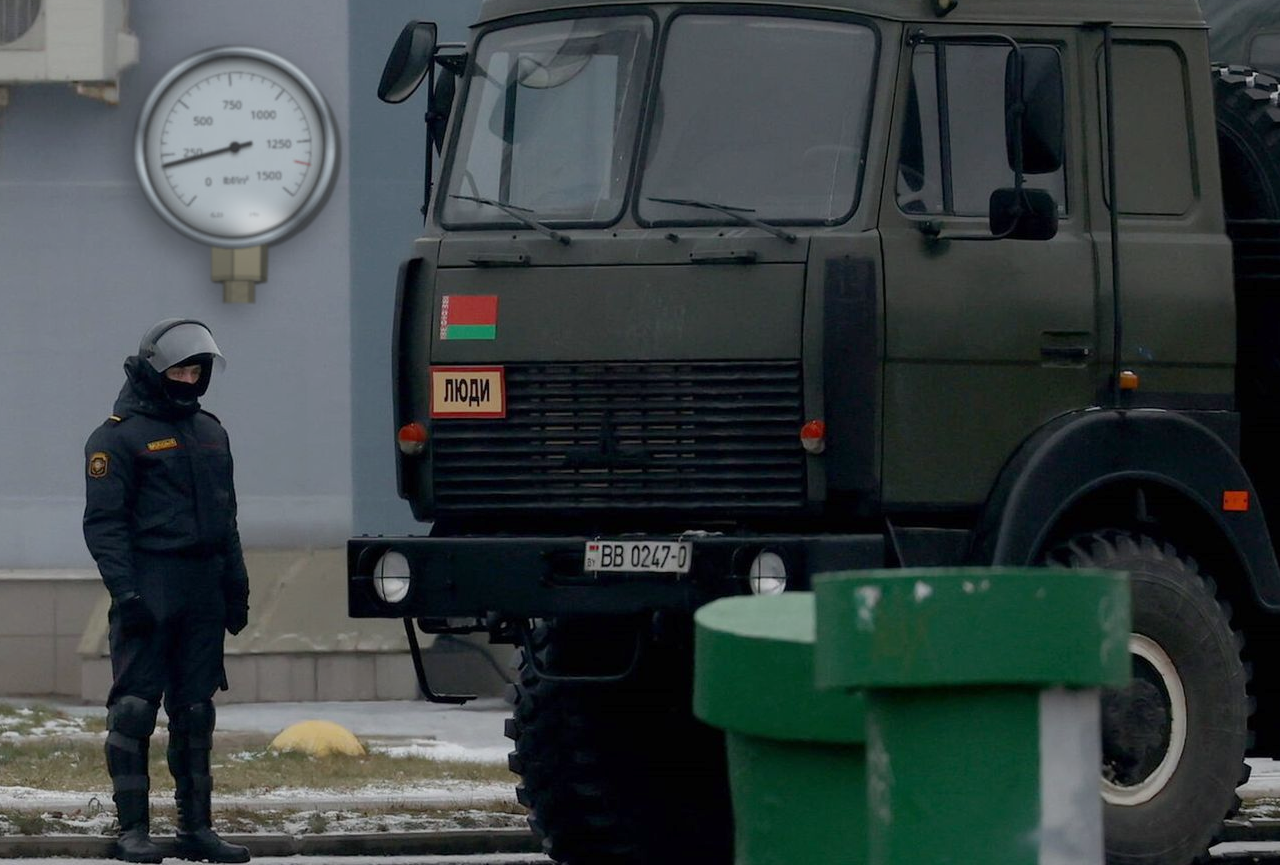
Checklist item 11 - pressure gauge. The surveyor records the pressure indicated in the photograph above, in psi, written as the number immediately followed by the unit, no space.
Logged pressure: 200psi
